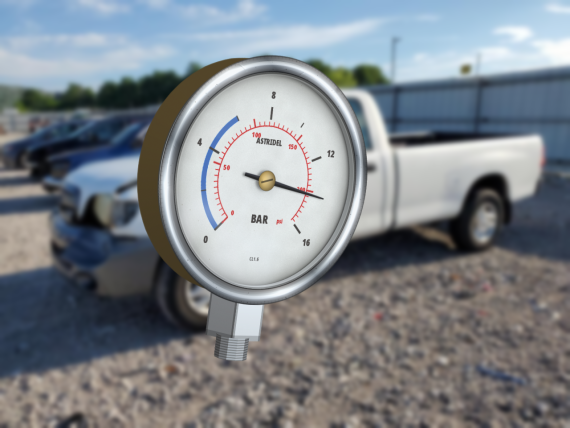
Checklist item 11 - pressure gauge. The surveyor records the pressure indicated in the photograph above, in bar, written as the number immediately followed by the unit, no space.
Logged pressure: 14bar
